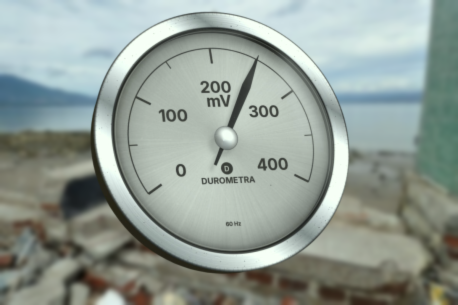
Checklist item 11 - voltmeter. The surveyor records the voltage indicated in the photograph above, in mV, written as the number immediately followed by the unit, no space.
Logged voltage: 250mV
